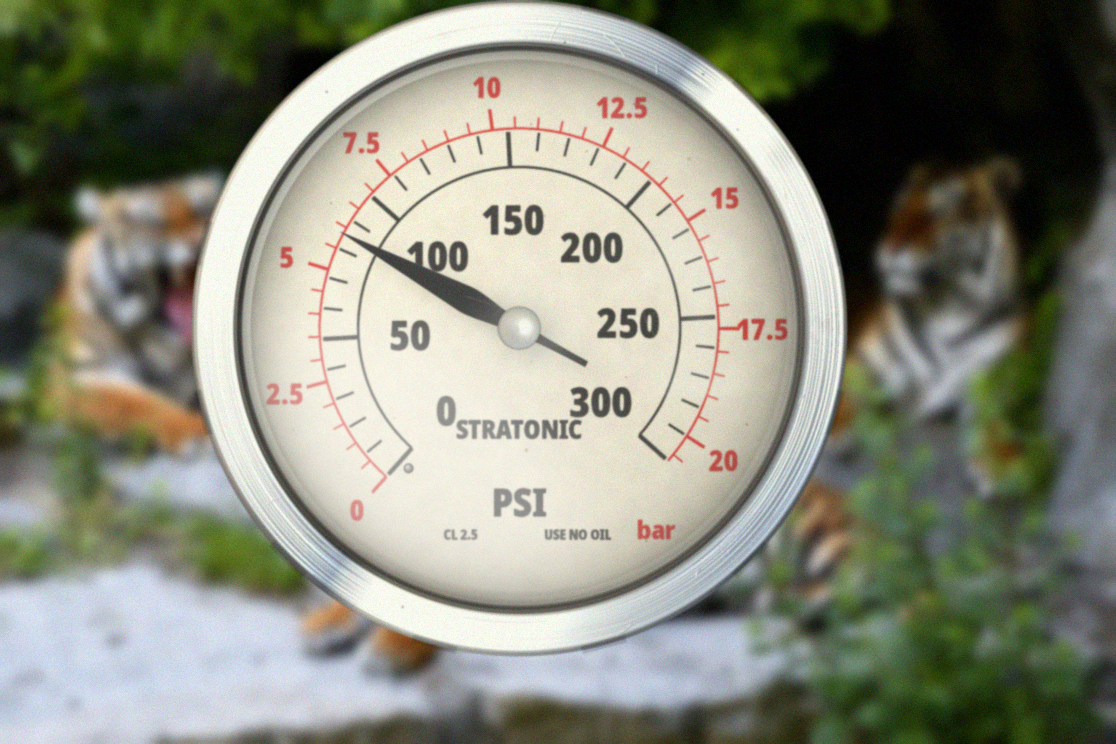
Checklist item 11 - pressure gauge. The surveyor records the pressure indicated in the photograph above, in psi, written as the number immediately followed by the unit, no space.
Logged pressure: 85psi
